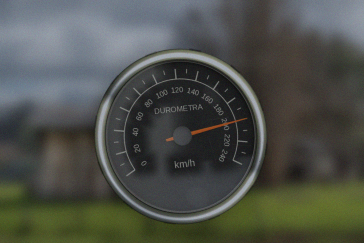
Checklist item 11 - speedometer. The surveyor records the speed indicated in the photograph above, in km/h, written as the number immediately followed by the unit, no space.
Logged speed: 200km/h
